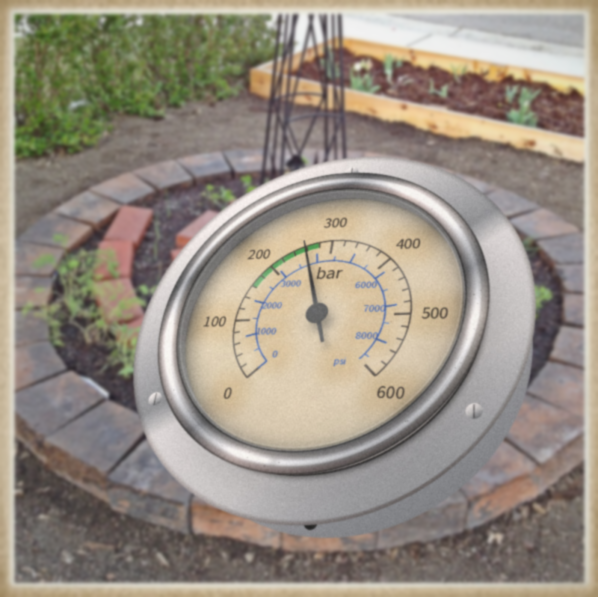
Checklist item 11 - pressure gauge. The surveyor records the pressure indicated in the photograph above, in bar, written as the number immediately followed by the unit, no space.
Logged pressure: 260bar
